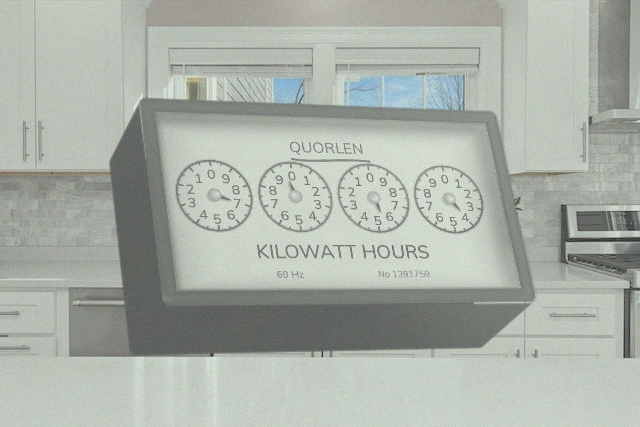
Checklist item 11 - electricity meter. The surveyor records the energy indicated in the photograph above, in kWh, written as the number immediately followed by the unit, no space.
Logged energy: 6954kWh
